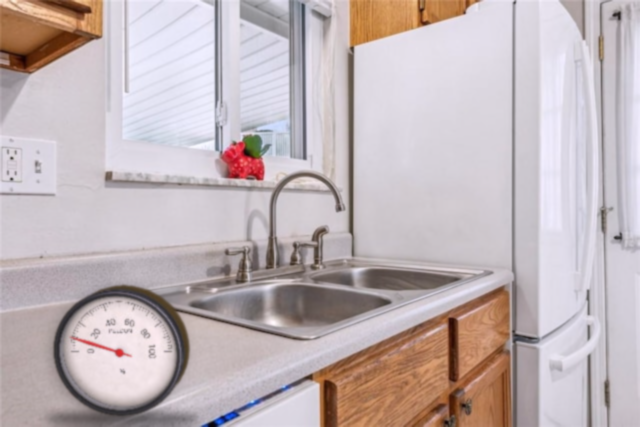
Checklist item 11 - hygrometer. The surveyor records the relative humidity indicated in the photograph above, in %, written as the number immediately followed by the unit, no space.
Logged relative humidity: 10%
